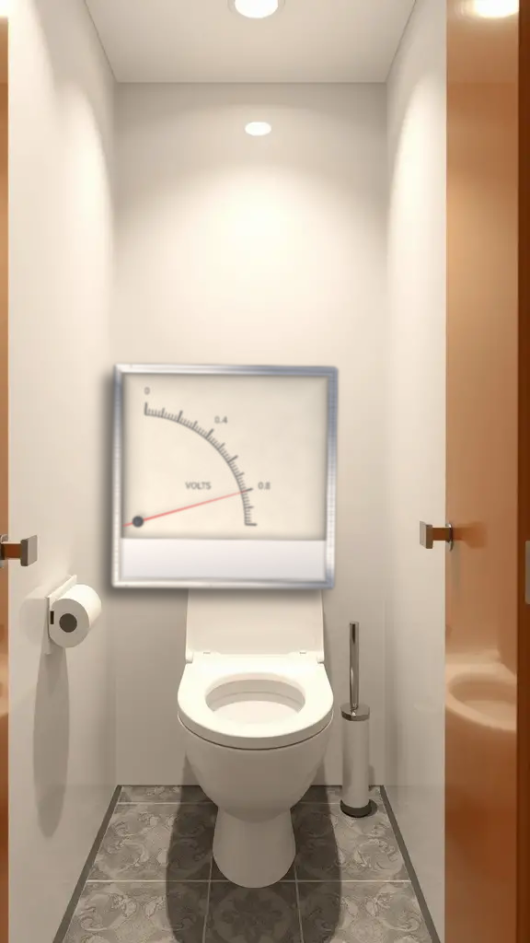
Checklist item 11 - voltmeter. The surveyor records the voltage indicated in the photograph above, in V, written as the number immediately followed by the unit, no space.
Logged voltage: 0.8V
